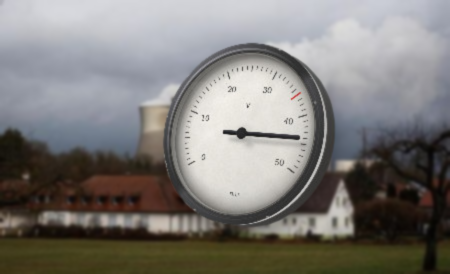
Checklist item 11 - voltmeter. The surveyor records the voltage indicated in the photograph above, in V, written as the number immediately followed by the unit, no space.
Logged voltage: 44V
